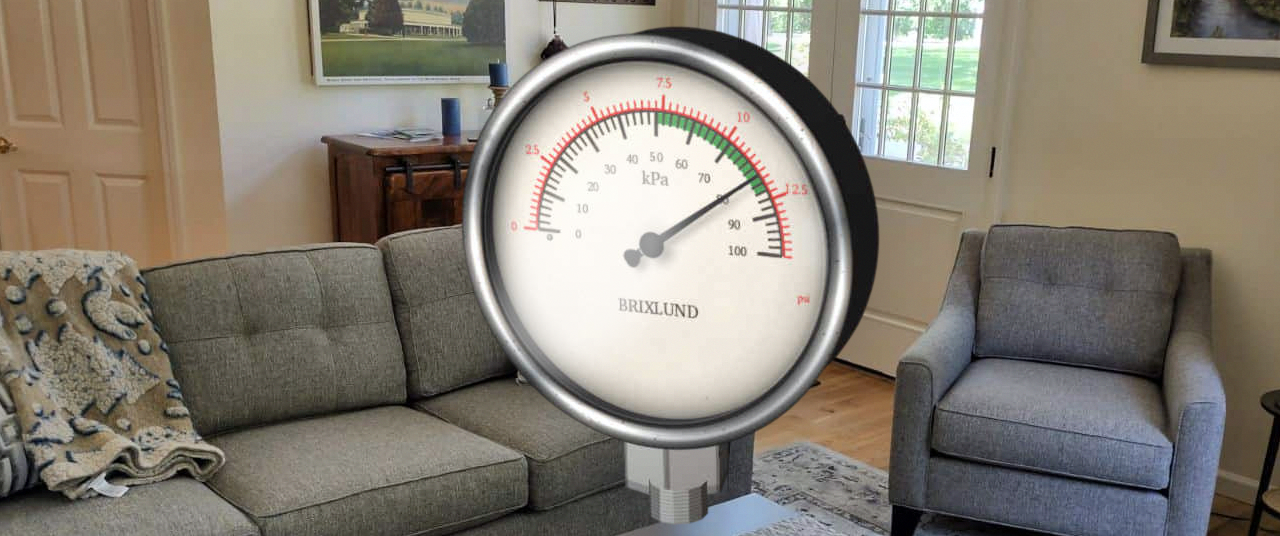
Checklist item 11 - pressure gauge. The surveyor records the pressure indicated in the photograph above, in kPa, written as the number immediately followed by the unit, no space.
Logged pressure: 80kPa
